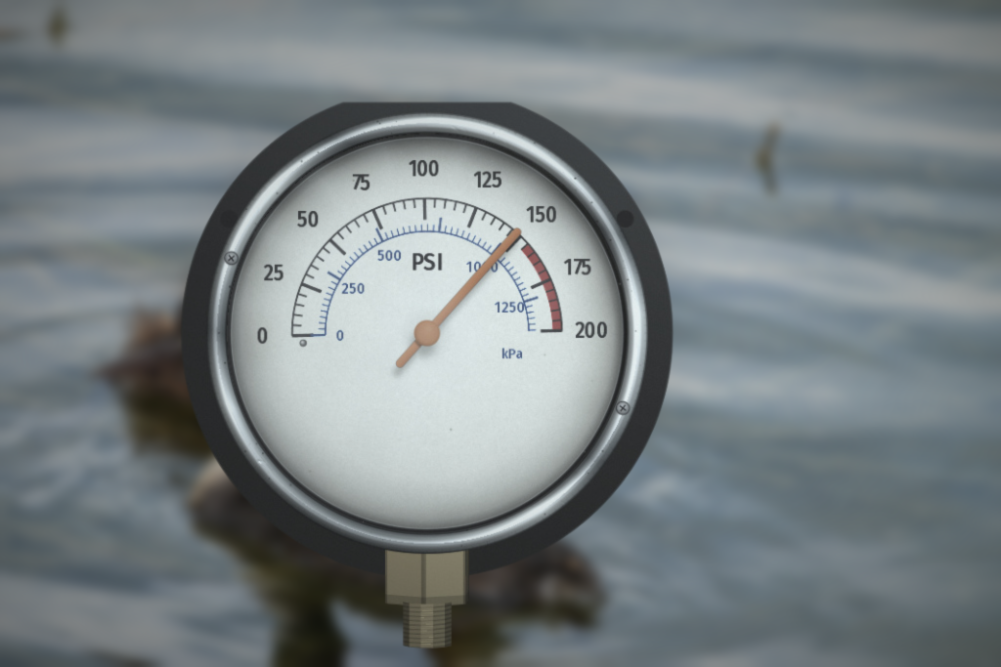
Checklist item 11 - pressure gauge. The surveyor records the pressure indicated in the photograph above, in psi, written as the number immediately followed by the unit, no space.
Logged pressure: 147.5psi
